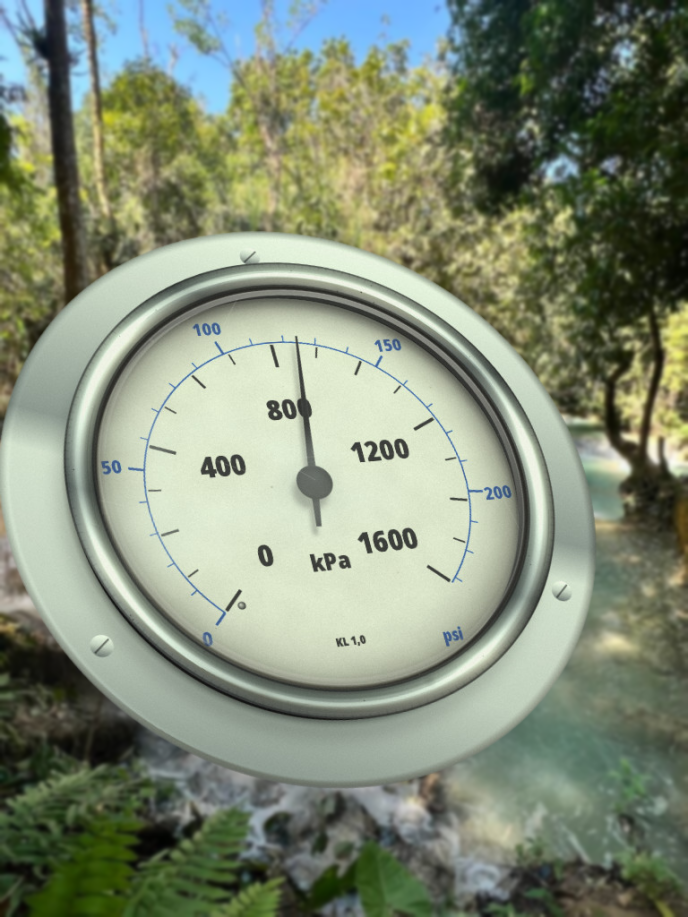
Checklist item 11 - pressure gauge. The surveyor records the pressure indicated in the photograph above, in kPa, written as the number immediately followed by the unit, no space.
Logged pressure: 850kPa
